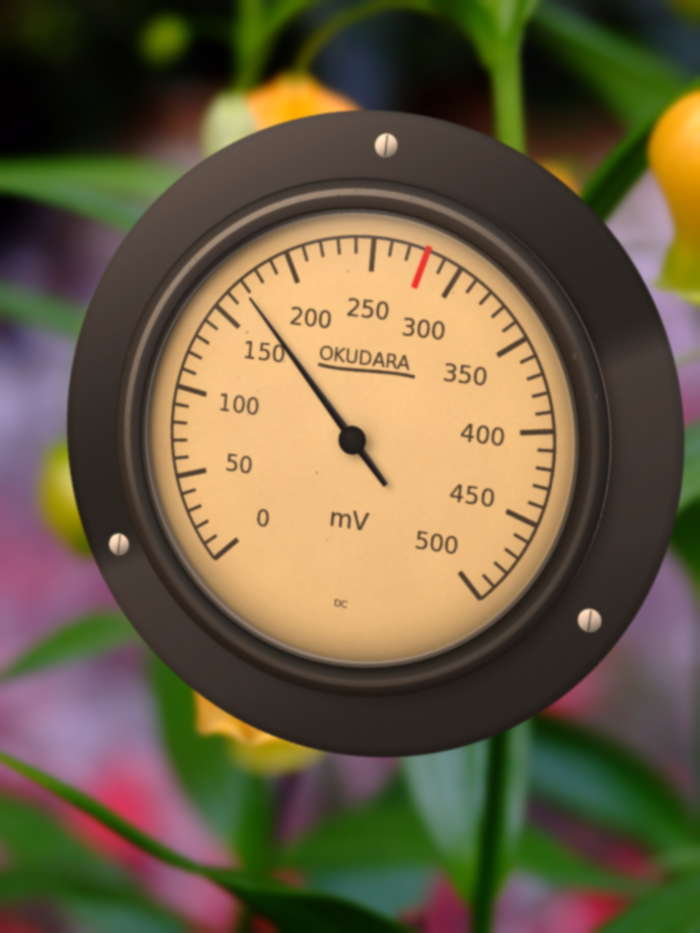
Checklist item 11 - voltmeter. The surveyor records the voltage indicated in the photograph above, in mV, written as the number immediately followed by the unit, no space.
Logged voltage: 170mV
